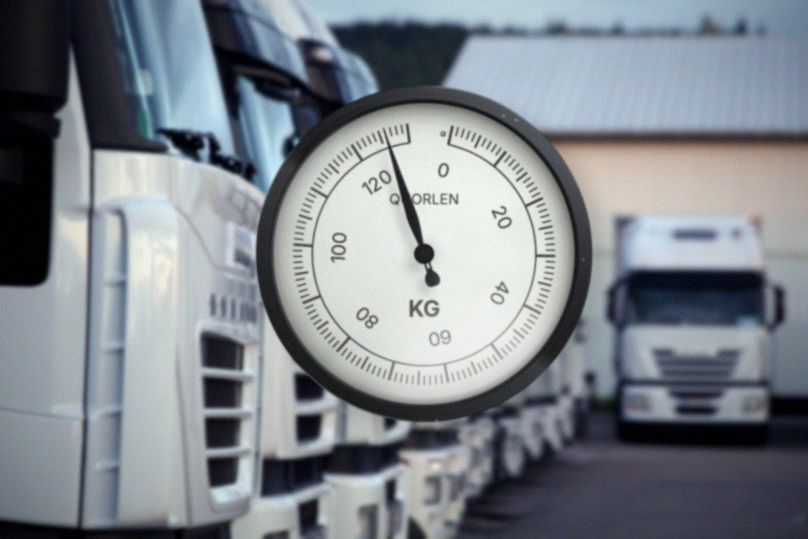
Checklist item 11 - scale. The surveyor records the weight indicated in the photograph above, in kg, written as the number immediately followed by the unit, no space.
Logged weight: 126kg
